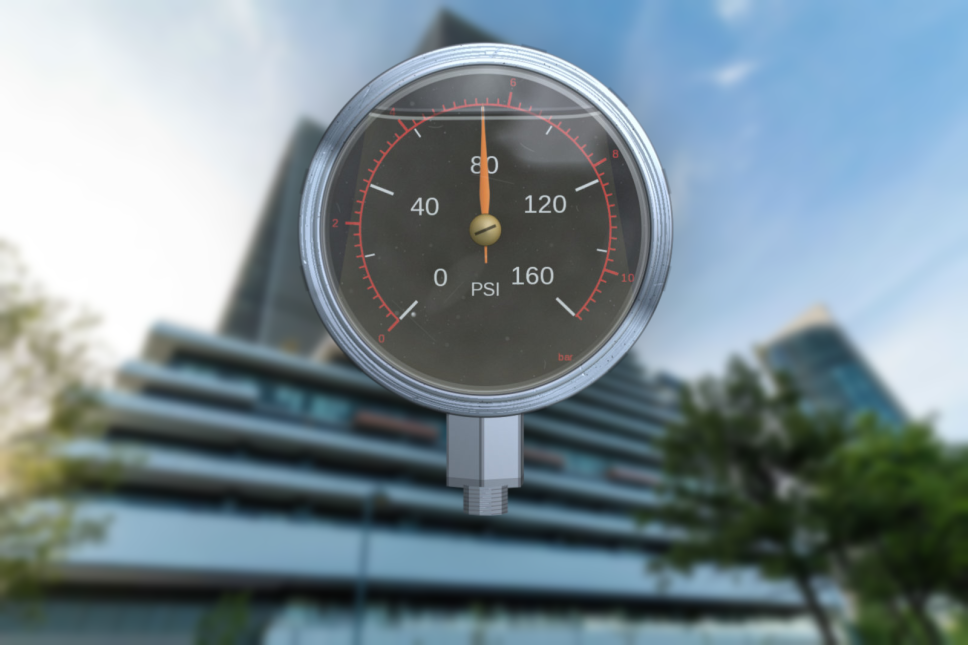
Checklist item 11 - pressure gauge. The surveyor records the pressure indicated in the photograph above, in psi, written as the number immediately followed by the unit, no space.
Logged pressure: 80psi
